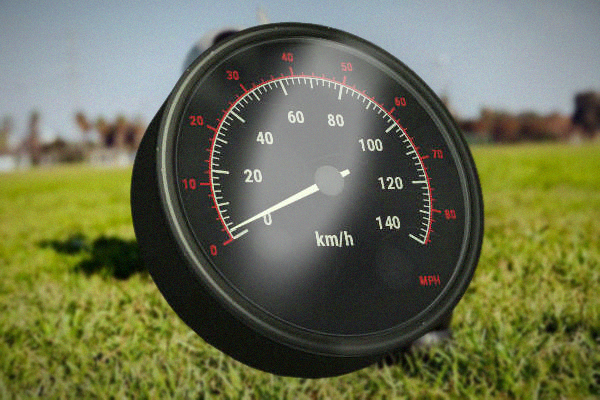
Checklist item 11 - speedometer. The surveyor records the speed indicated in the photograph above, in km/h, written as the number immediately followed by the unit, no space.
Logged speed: 2km/h
